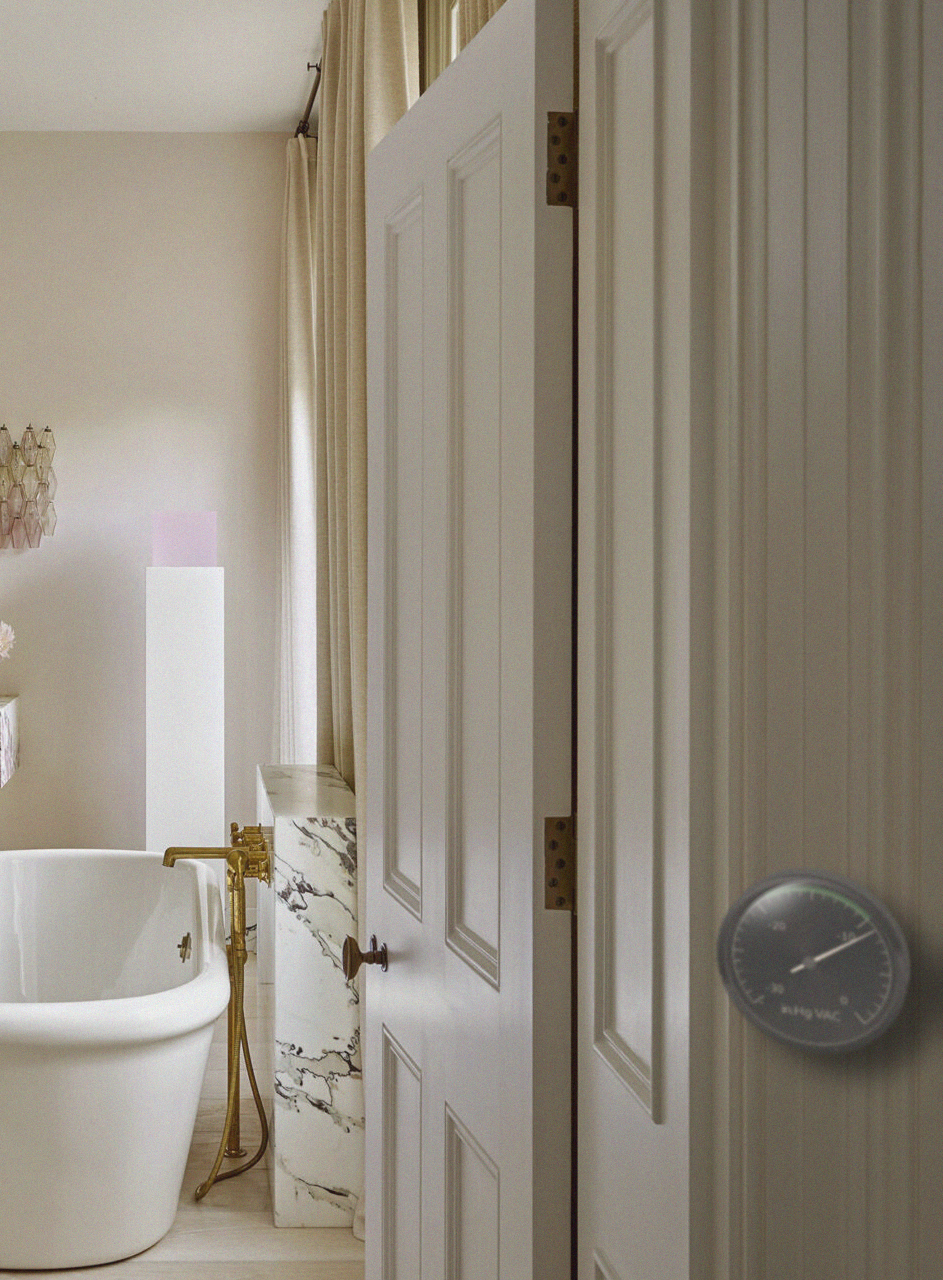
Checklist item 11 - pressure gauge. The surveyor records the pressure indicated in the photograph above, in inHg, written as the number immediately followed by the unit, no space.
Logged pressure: -9inHg
